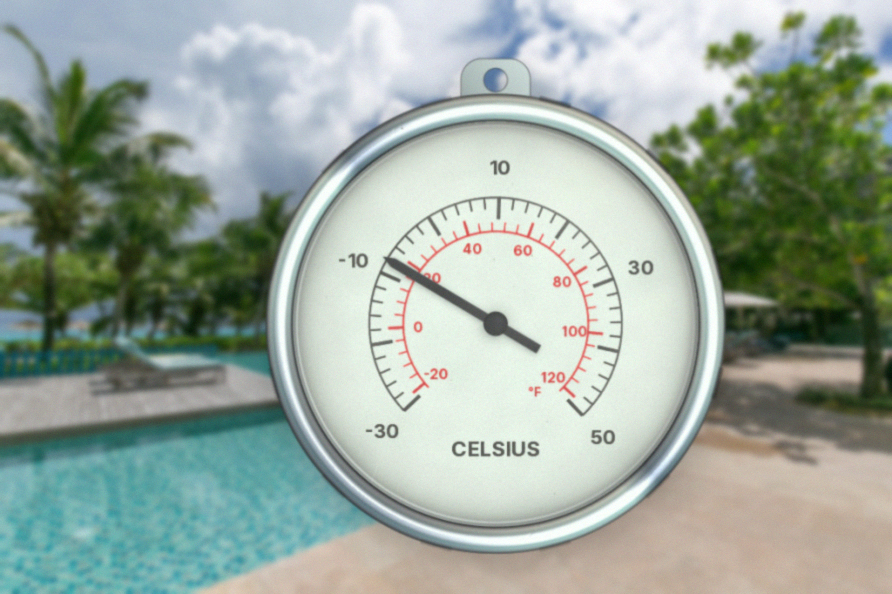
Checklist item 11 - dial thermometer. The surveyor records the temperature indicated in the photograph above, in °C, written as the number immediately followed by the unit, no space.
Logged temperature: -8°C
